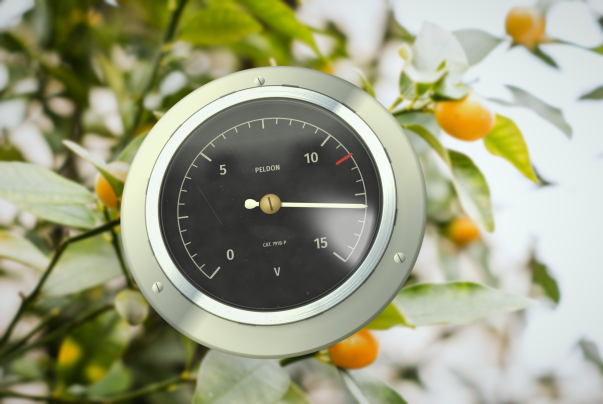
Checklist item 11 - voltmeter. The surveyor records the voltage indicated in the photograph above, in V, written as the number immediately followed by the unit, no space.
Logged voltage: 13V
